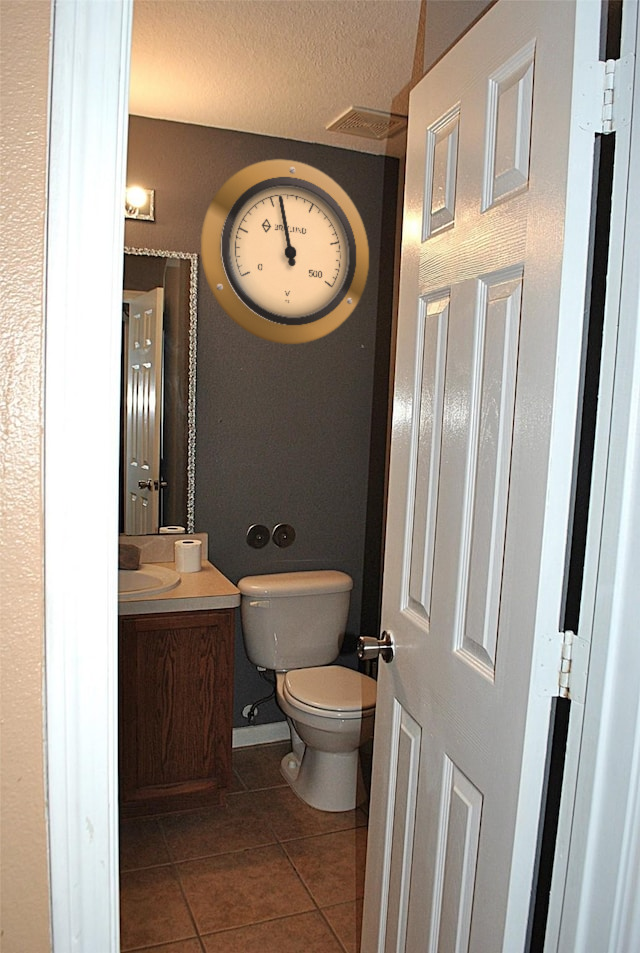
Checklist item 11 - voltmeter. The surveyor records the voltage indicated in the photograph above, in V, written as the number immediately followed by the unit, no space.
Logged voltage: 220V
